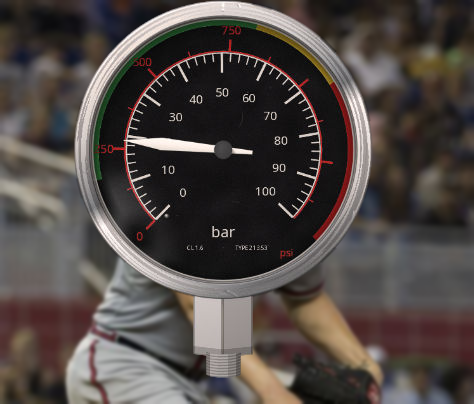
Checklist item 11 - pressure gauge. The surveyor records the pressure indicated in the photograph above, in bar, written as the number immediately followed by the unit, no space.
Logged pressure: 19bar
